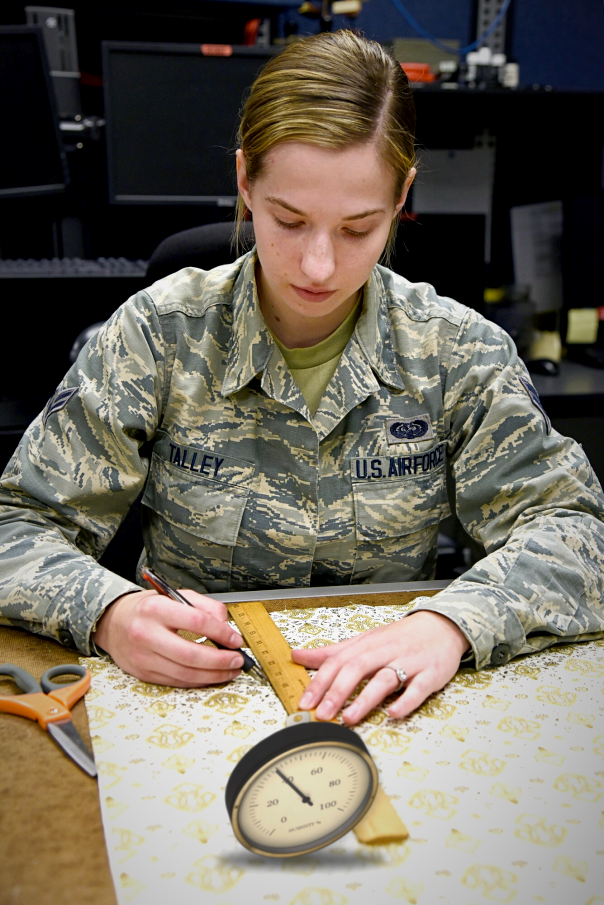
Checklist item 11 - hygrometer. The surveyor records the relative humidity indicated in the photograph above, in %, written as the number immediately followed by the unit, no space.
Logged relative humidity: 40%
